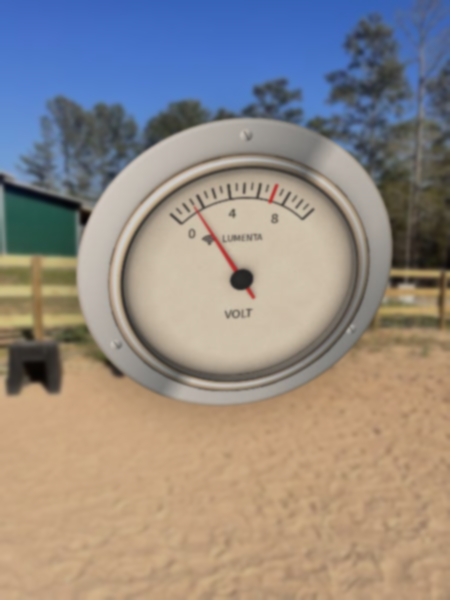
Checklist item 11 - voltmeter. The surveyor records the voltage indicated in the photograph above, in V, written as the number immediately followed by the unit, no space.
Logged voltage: 1.5V
